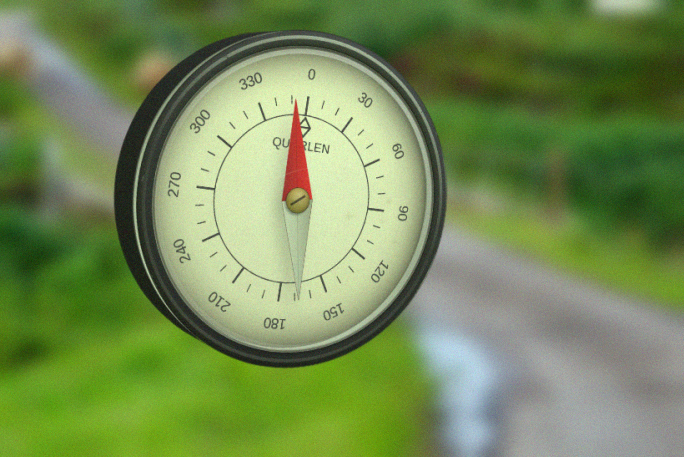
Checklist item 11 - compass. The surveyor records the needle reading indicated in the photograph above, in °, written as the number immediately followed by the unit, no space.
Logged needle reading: 350°
